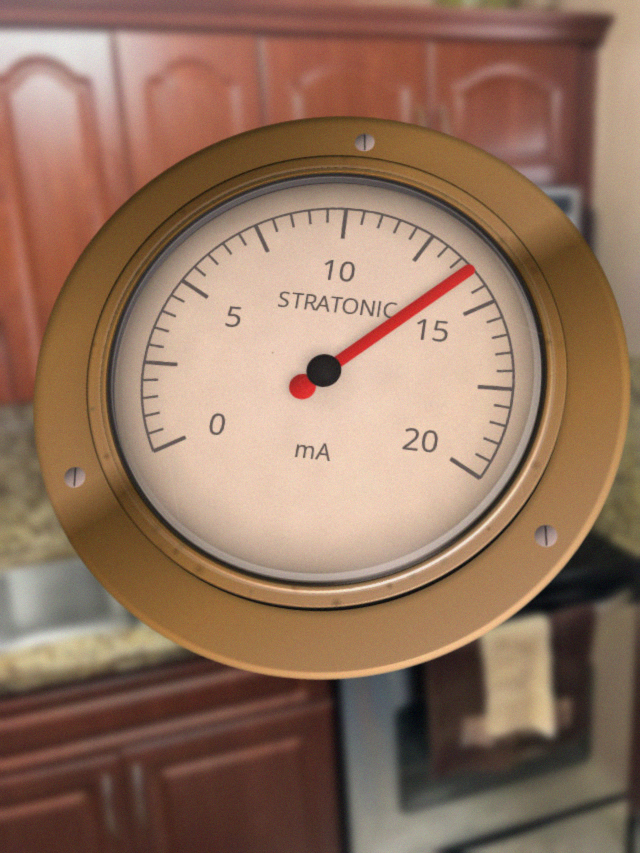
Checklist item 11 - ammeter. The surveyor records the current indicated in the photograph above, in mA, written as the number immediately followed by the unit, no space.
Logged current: 14mA
